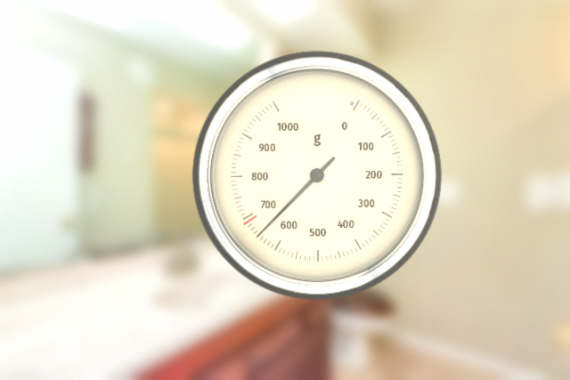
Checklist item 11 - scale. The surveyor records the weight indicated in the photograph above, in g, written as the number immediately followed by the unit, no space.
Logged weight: 650g
